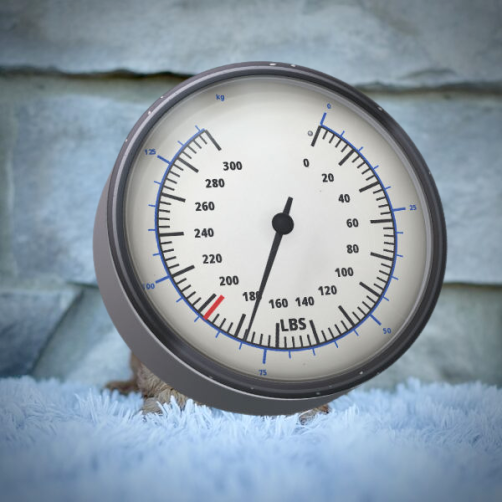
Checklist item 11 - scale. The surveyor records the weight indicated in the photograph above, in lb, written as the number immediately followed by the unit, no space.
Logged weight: 176lb
